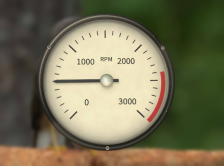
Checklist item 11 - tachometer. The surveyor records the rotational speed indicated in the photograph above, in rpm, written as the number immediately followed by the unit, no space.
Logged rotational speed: 500rpm
